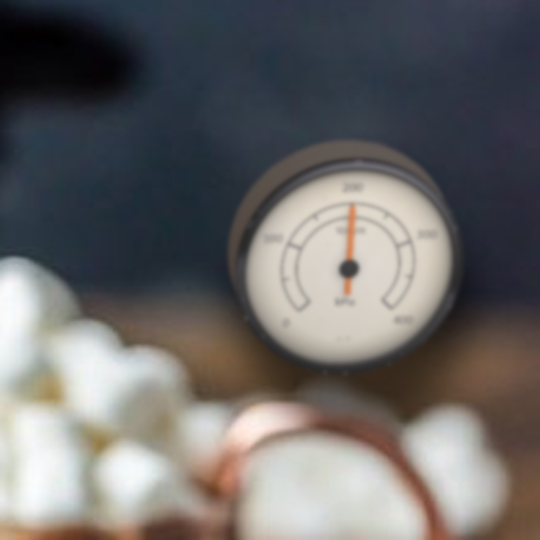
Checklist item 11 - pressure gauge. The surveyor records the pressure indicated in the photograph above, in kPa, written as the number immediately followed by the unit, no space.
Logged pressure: 200kPa
